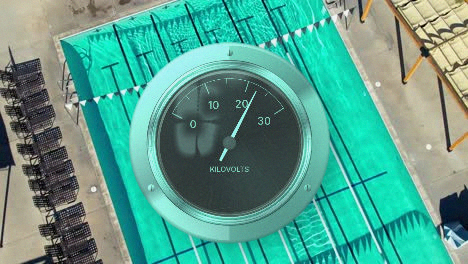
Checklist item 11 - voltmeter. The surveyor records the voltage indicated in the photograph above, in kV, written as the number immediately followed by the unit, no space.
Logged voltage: 22.5kV
